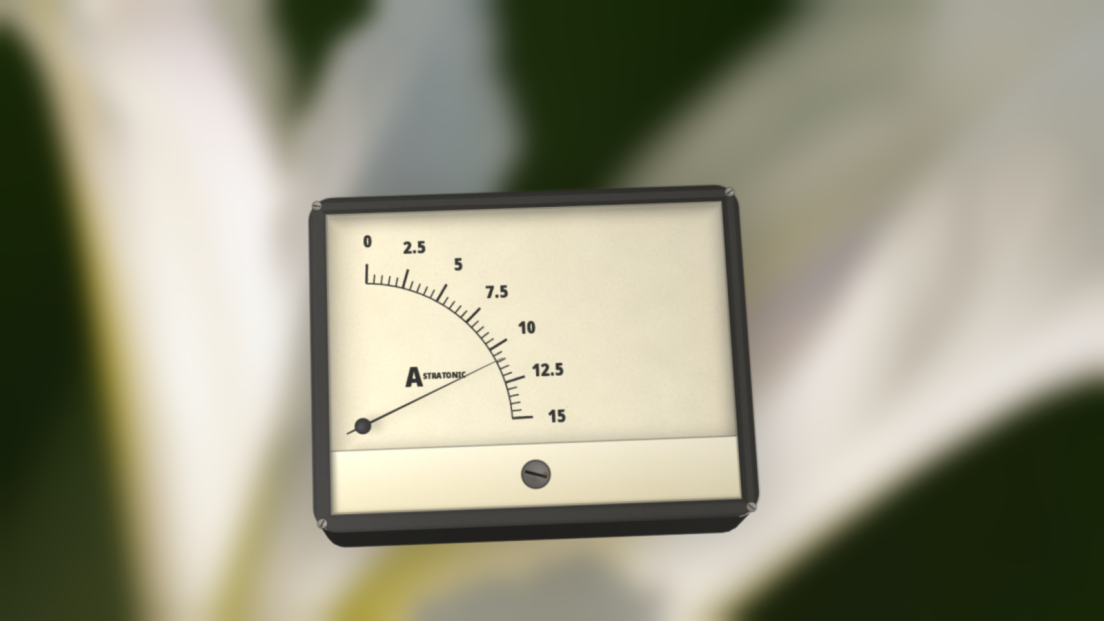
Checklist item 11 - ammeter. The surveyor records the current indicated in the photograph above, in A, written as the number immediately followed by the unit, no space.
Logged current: 11A
